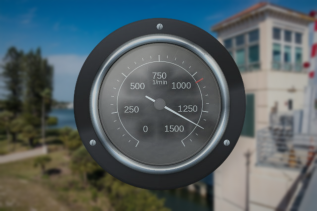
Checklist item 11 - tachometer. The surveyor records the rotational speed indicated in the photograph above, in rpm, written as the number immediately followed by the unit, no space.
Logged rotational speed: 1350rpm
